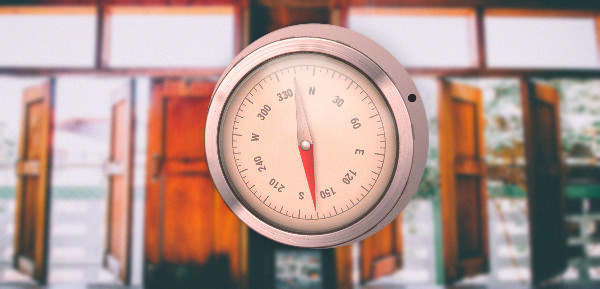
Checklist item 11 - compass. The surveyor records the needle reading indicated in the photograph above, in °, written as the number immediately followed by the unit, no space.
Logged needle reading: 165°
